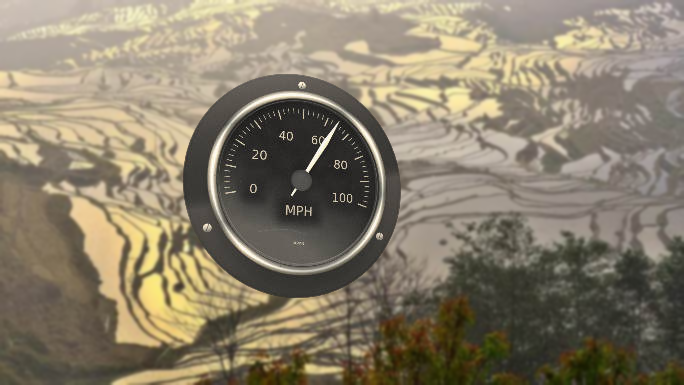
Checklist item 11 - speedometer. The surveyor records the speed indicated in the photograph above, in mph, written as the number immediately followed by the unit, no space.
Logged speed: 64mph
